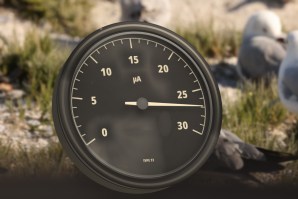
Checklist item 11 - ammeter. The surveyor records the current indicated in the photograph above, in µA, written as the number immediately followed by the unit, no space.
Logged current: 27µA
